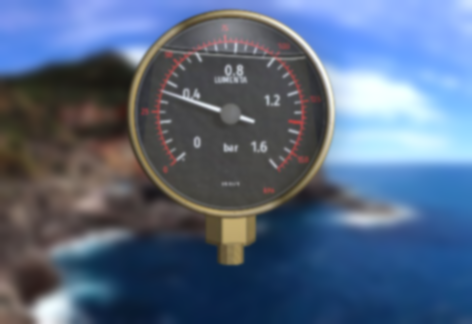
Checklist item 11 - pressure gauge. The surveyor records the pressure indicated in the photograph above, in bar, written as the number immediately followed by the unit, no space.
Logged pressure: 0.35bar
